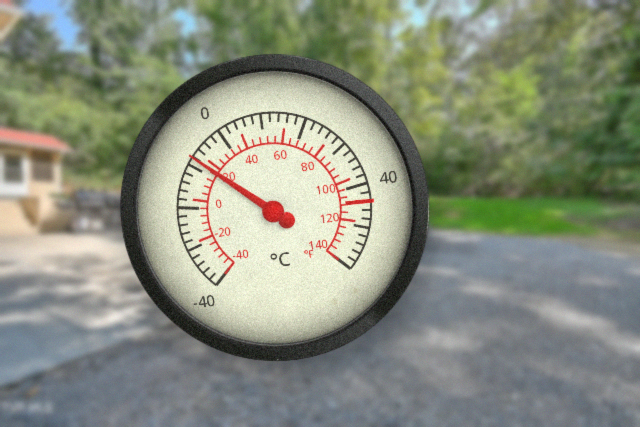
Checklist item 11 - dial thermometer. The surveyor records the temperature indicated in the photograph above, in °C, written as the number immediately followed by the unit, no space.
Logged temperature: -8°C
